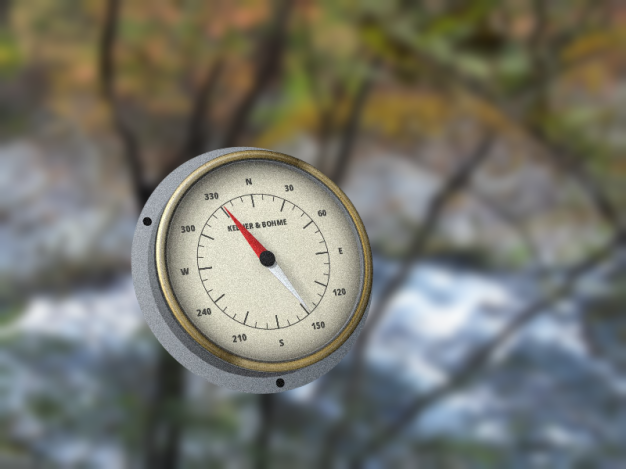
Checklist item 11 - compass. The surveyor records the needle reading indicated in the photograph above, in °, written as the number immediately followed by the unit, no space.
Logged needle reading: 330°
